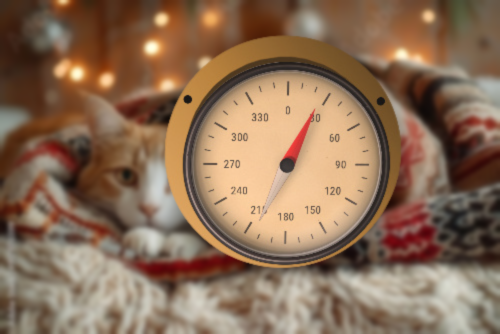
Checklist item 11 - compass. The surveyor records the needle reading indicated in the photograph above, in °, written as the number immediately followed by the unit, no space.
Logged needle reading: 25°
